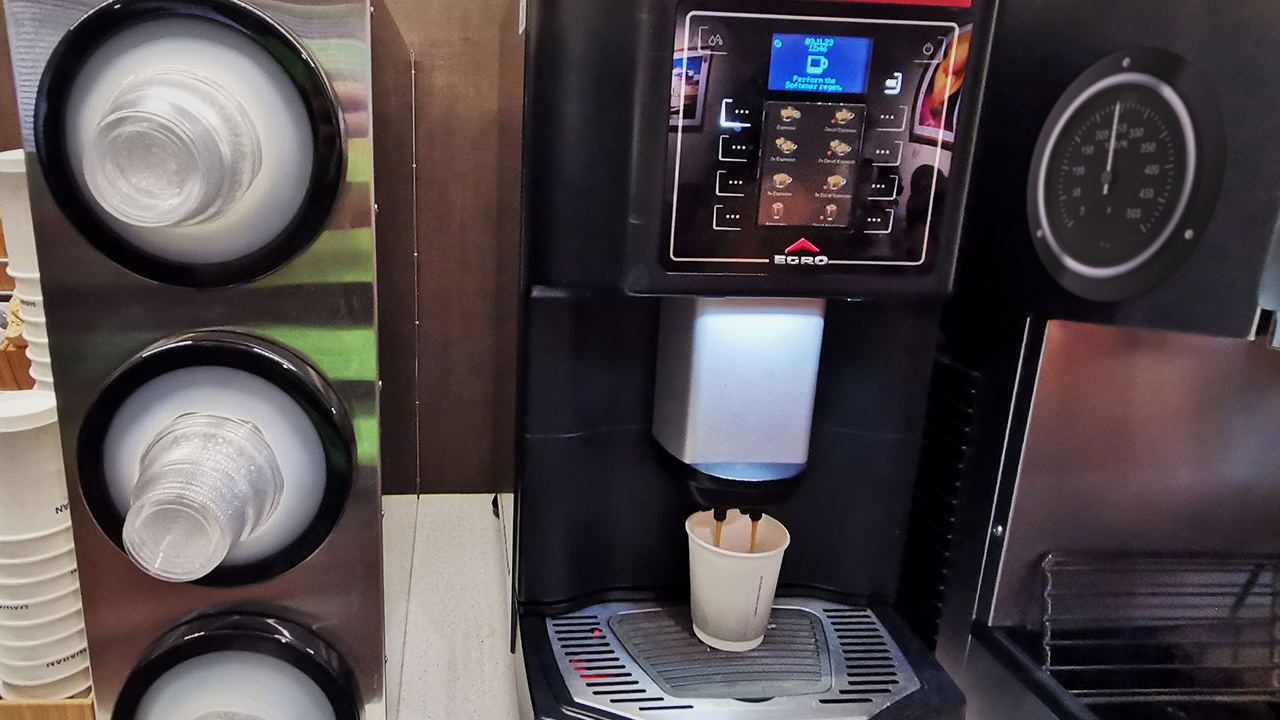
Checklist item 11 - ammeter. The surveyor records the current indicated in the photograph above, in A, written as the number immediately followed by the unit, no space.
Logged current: 250A
